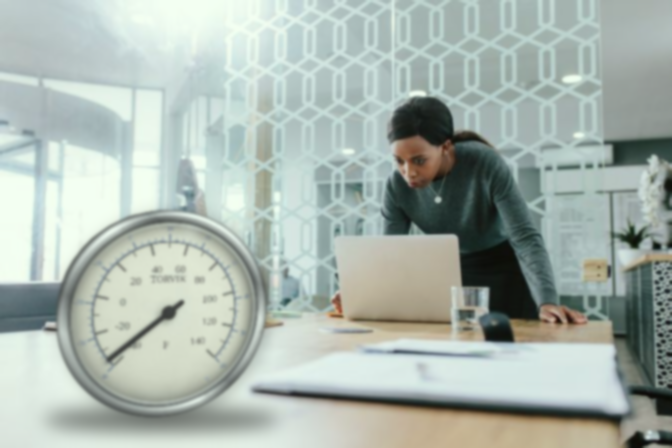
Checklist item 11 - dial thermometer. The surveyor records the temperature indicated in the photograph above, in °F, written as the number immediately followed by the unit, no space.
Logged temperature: -35°F
